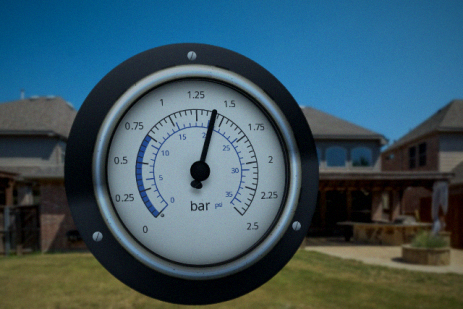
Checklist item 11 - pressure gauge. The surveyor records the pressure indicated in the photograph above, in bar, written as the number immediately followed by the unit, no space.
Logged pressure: 1.4bar
